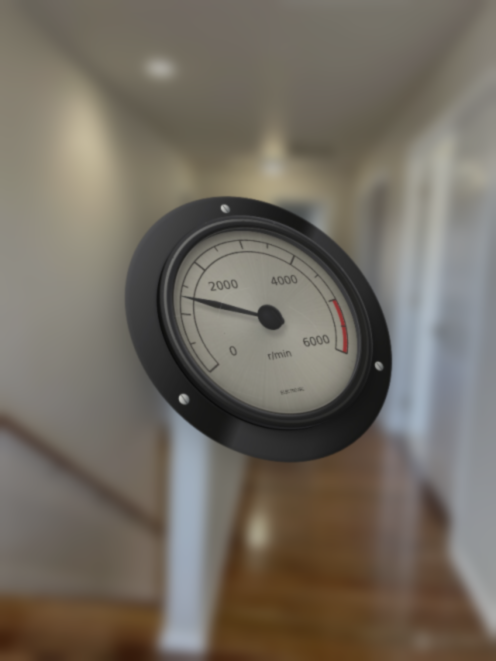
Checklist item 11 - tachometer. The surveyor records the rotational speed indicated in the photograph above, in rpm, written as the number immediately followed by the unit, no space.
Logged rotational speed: 1250rpm
